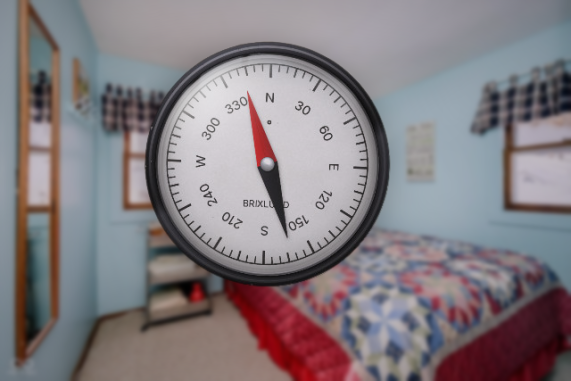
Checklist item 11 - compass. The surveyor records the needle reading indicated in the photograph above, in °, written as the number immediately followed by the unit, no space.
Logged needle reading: 342.5°
